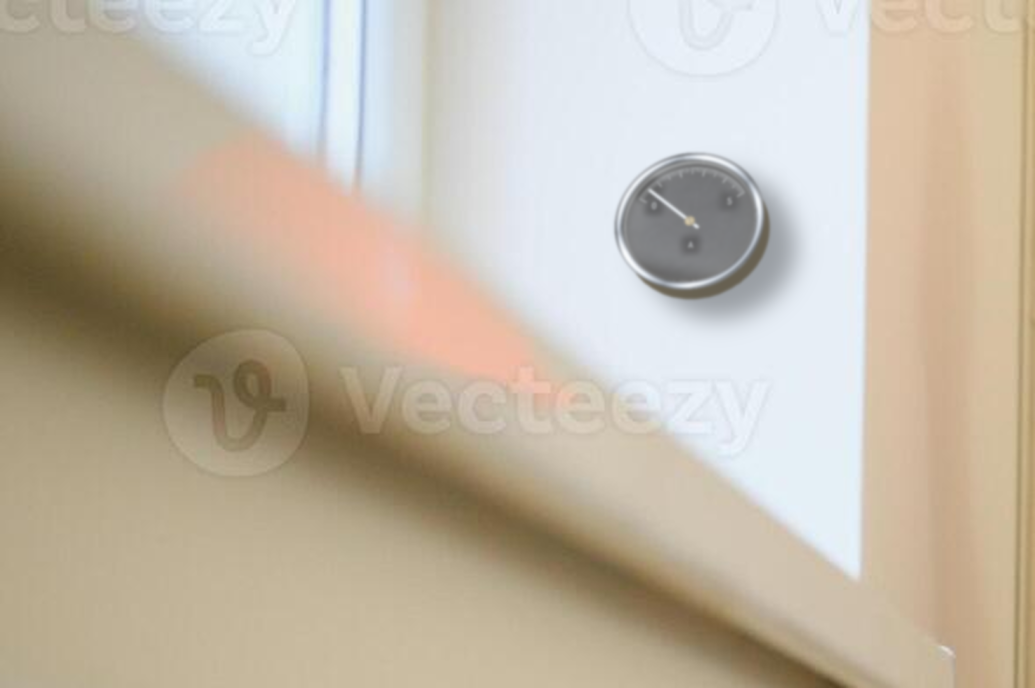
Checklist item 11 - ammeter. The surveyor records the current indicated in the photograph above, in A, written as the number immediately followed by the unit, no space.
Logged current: 0.5A
